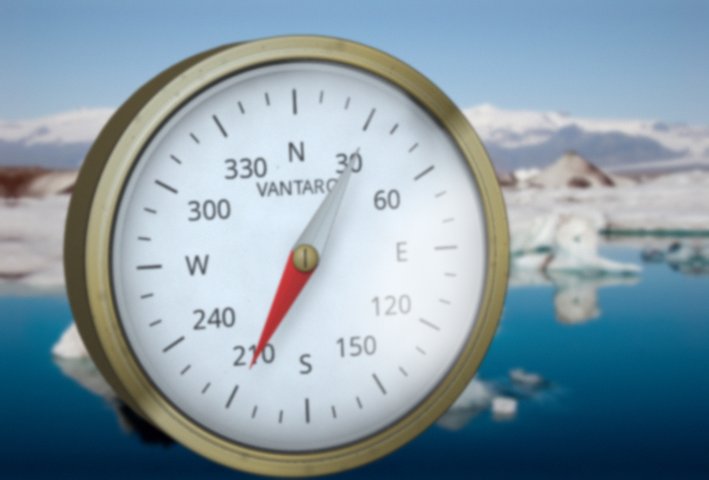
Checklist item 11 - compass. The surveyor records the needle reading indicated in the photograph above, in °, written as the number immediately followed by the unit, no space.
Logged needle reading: 210°
